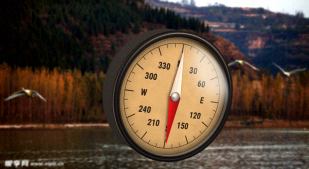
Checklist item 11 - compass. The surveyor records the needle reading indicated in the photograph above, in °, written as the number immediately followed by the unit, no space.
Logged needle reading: 180°
